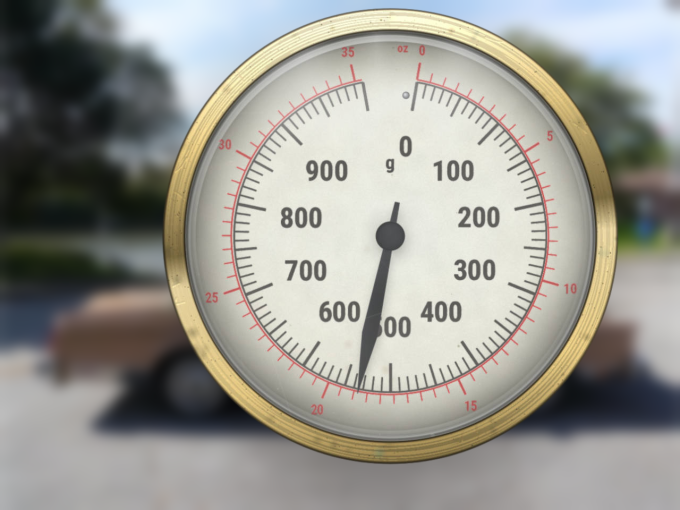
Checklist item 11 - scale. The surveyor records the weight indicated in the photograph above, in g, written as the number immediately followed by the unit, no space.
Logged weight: 535g
